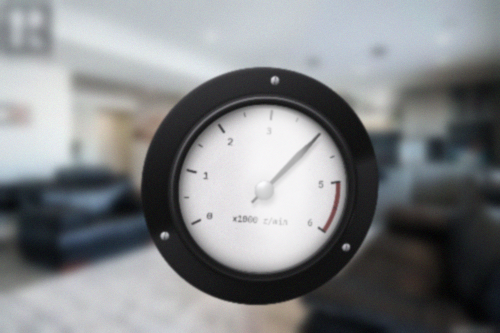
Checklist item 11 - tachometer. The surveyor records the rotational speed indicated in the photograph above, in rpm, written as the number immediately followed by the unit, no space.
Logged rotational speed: 4000rpm
